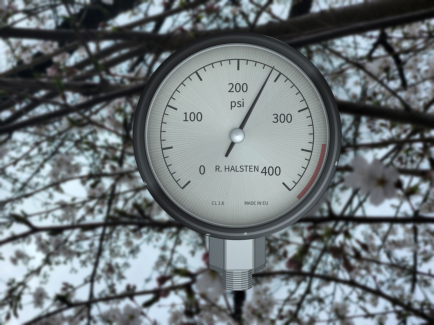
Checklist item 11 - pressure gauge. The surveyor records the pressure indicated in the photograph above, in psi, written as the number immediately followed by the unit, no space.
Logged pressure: 240psi
